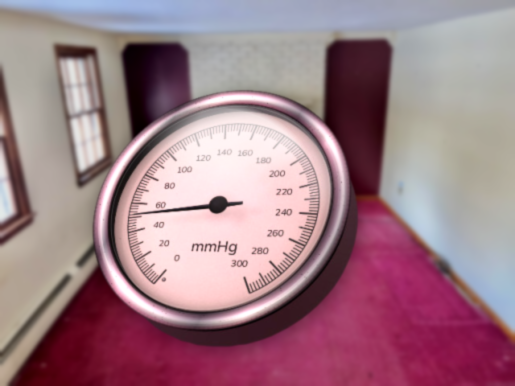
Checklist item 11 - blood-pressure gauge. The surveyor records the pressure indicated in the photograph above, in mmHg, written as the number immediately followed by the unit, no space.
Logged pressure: 50mmHg
